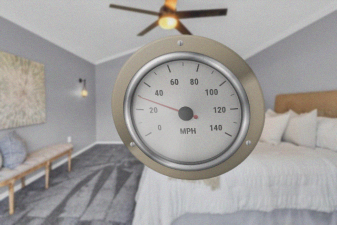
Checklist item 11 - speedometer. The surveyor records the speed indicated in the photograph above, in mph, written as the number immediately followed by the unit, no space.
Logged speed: 30mph
